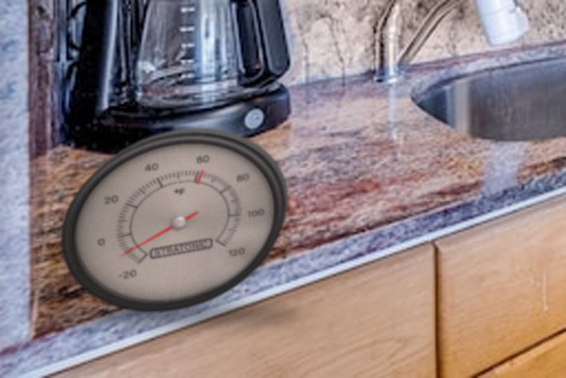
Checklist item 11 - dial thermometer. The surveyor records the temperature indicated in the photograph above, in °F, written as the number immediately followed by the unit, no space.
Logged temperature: -10°F
